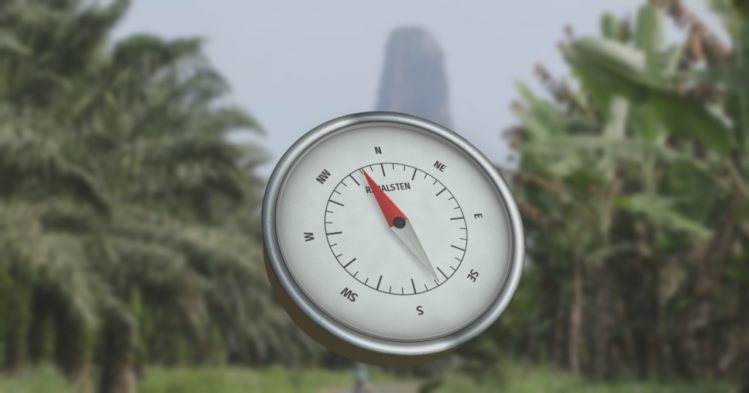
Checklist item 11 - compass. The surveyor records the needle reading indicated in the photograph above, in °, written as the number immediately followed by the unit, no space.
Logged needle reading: 340°
